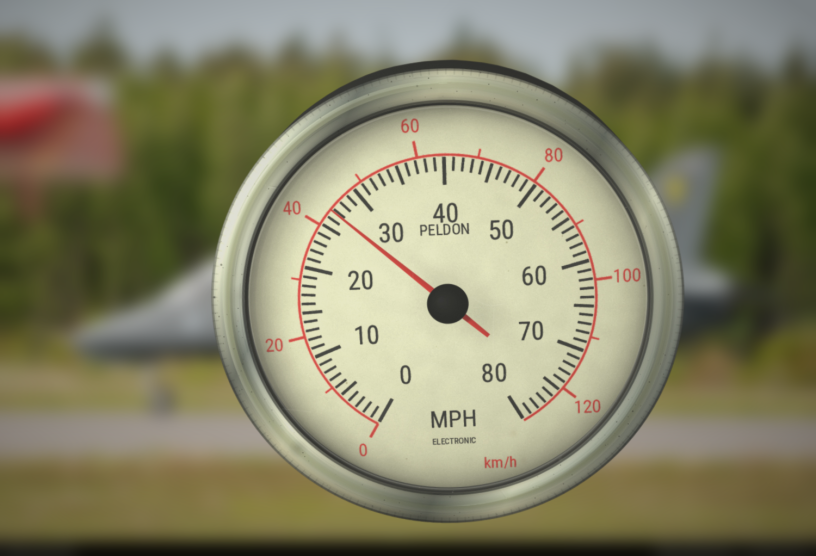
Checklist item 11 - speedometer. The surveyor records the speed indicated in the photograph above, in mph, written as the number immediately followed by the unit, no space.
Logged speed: 27mph
